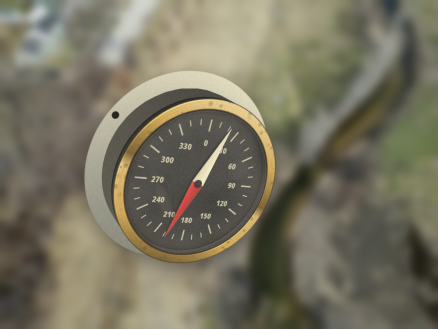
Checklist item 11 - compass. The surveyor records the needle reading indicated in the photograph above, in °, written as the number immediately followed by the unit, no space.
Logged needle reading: 200°
